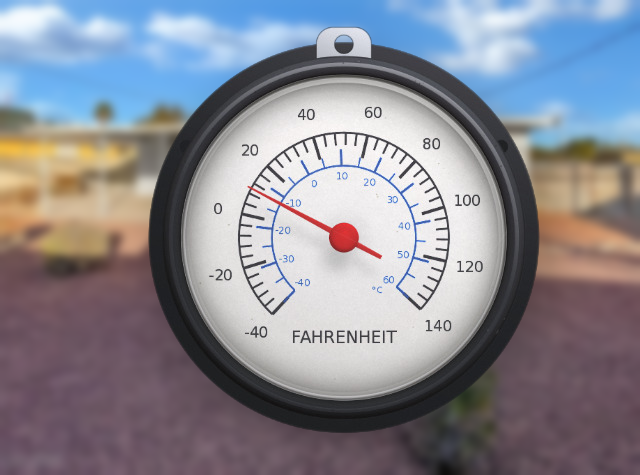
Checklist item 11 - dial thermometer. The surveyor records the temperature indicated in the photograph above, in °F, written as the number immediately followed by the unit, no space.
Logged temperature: 10°F
